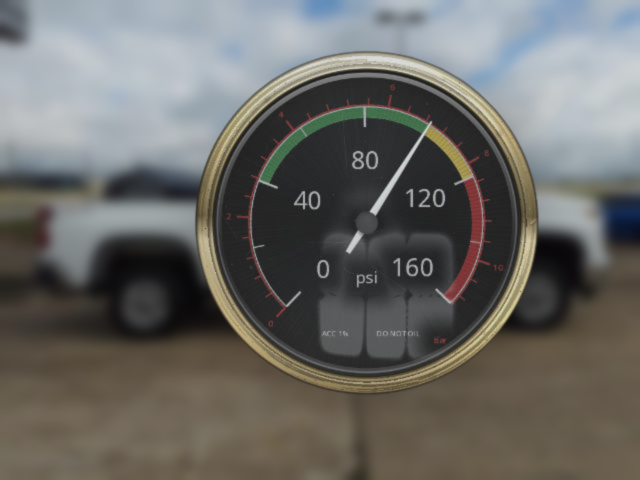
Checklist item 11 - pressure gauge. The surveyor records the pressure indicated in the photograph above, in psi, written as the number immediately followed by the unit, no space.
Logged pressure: 100psi
